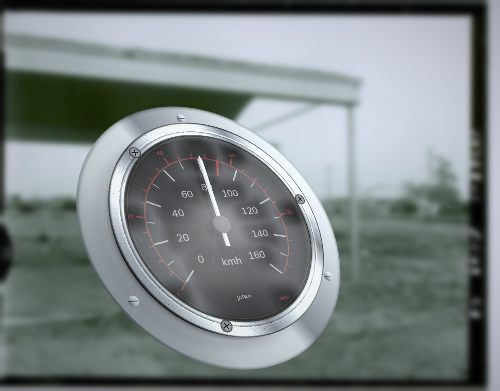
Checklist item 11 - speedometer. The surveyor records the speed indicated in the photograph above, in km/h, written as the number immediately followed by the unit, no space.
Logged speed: 80km/h
